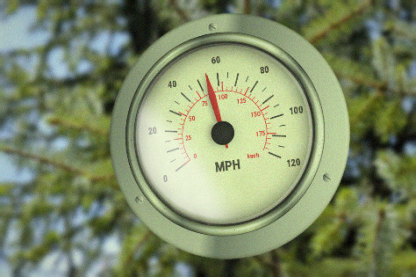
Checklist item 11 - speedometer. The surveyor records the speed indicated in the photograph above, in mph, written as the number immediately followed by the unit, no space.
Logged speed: 55mph
